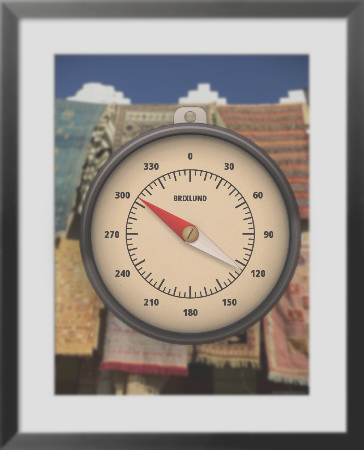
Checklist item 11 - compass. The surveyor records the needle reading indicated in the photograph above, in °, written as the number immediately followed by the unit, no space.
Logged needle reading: 305°
